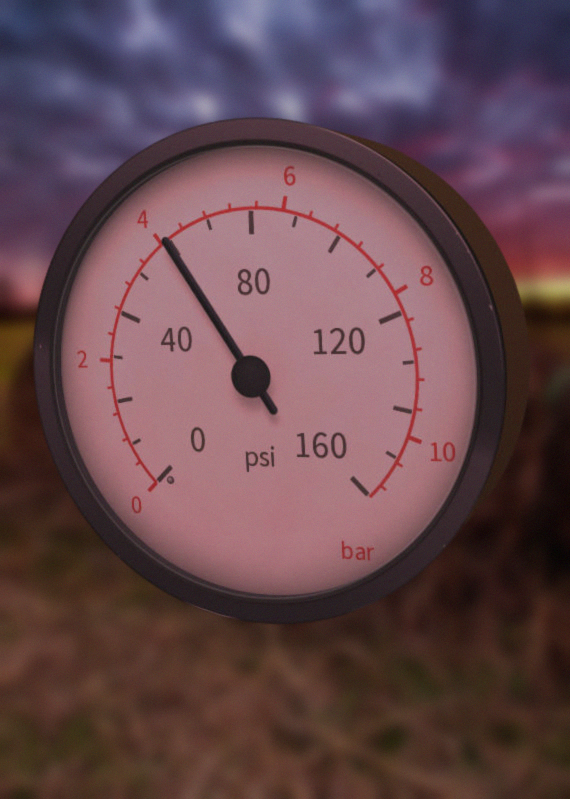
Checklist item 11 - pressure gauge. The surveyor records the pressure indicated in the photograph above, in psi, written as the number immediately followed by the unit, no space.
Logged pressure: 60psi
